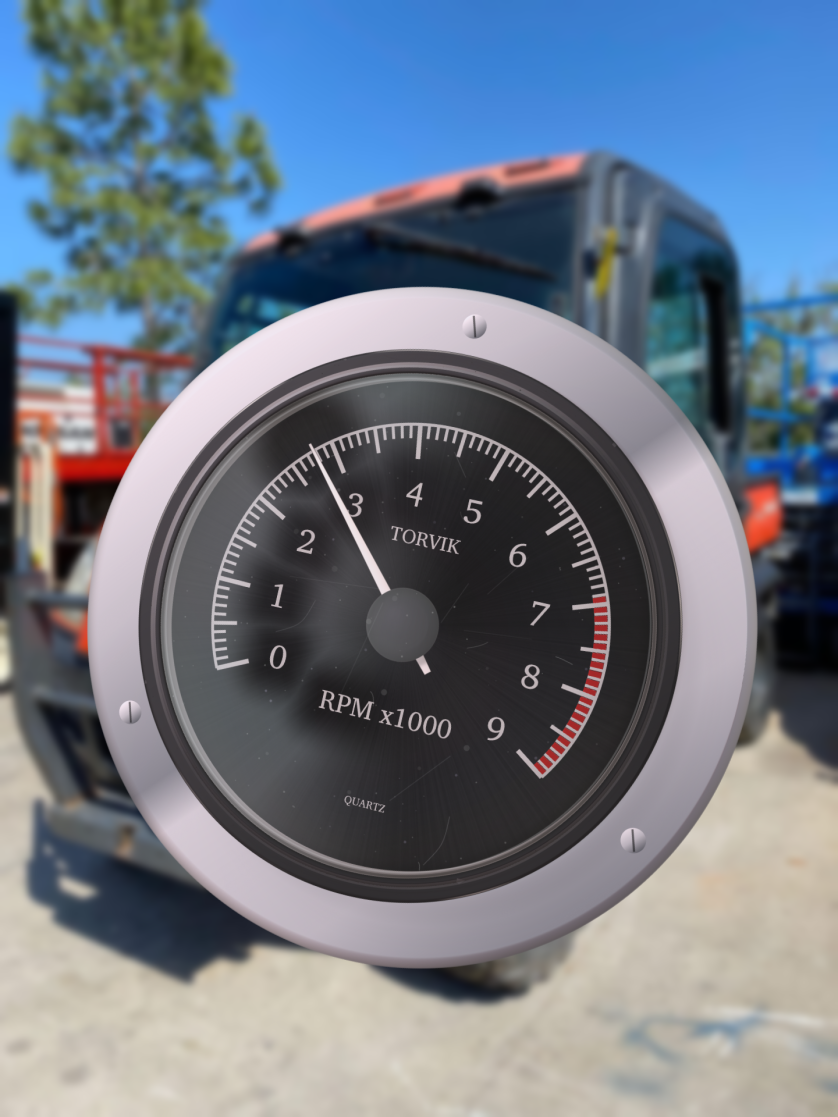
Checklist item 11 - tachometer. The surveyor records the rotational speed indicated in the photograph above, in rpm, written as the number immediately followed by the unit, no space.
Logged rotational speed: 2800rpm
